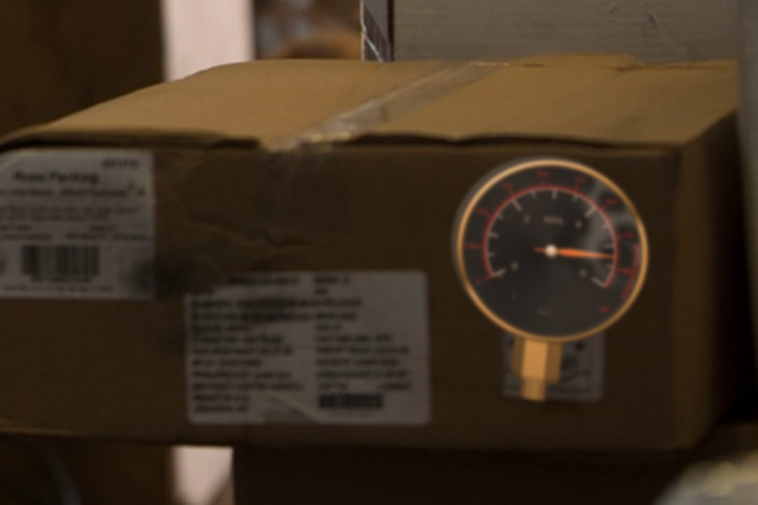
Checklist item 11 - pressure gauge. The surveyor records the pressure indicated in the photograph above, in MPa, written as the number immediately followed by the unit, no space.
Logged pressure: 5.25MPa
